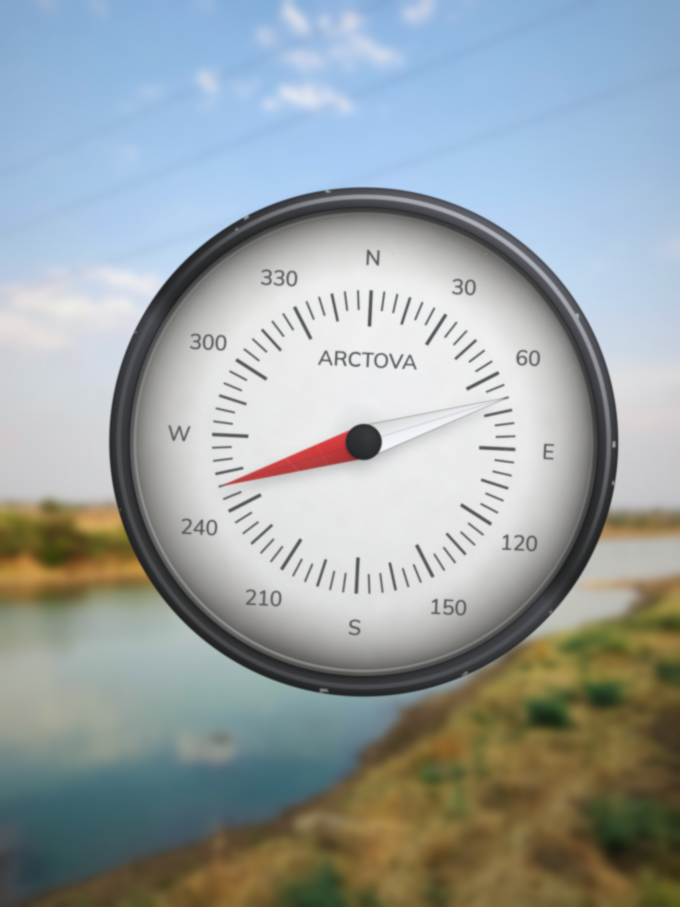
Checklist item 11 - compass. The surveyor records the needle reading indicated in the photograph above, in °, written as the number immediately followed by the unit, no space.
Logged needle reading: 250°
